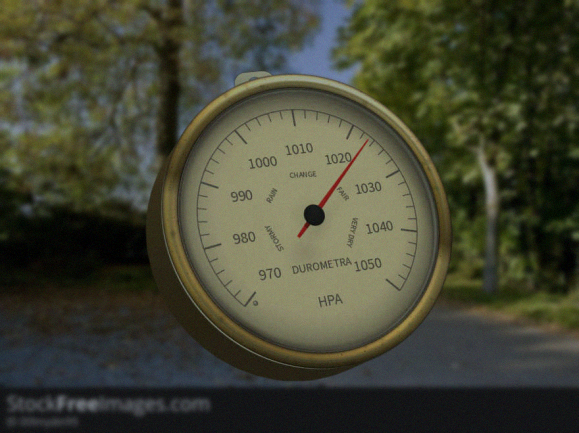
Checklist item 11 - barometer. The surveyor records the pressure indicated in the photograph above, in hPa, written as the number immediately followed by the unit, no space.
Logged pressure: 1023hPa
